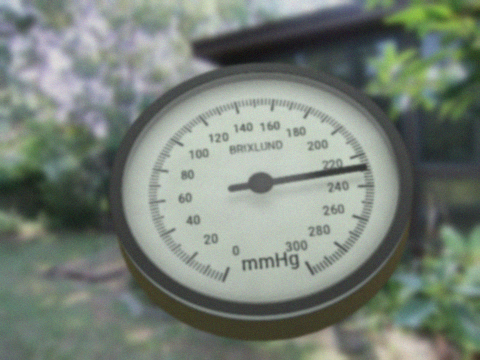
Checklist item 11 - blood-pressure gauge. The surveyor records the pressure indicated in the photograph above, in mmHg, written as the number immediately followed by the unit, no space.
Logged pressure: 230mmHg
